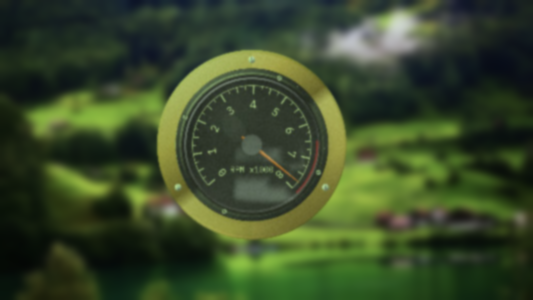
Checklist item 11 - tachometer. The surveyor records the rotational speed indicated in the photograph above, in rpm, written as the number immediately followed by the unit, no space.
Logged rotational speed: 7750rpm
